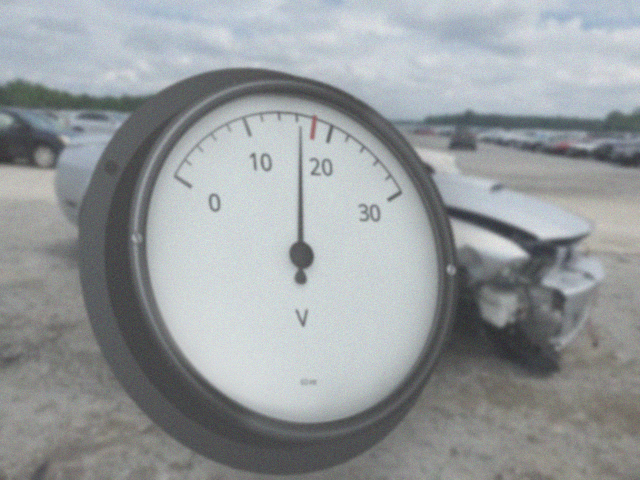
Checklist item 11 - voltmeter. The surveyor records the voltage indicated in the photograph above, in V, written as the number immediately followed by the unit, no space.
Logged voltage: 16V
